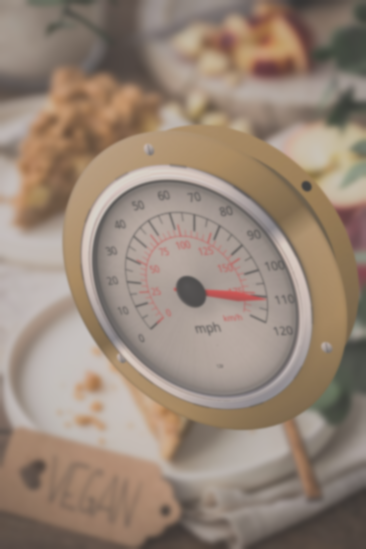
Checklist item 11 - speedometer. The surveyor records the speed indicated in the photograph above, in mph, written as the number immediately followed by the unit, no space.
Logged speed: 110mph
